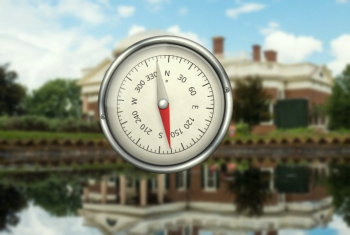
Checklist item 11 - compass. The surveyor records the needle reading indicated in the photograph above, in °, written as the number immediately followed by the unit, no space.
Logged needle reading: 165°
